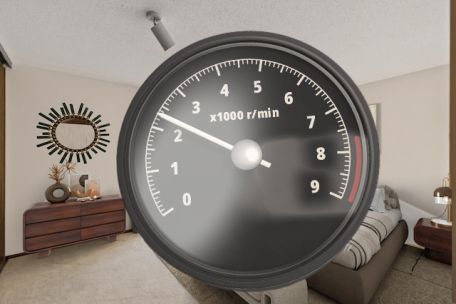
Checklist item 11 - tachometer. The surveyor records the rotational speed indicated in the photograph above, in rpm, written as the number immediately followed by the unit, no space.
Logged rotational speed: 2300rpm
